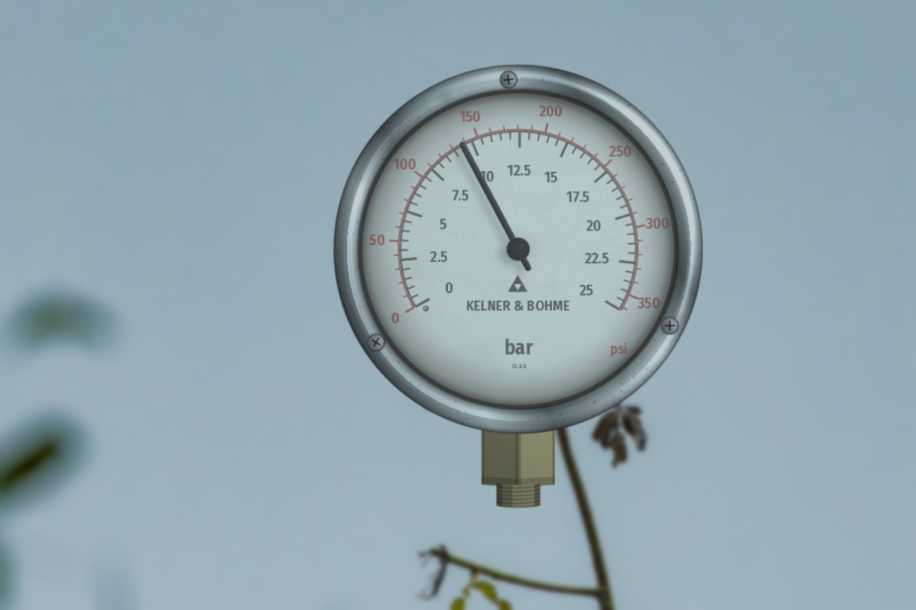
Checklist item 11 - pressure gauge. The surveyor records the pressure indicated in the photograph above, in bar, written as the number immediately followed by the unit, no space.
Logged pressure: 9.5bar
